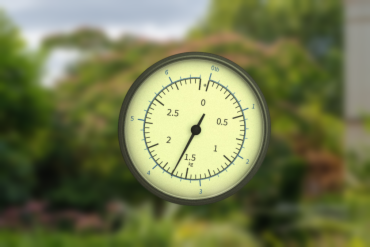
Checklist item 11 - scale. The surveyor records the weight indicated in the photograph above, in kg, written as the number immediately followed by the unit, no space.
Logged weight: 1.65kg
